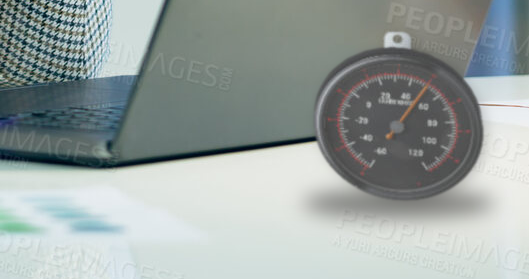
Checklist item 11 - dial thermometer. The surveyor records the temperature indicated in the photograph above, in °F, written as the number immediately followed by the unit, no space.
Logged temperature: 50°F
